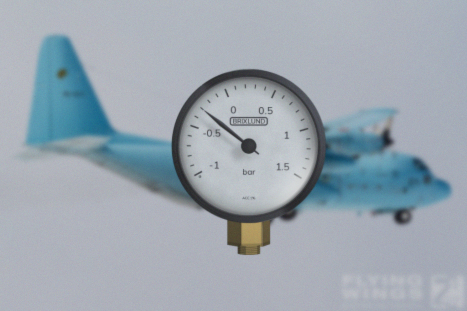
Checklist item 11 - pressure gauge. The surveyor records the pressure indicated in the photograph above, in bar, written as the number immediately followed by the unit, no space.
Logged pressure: -0.3bar
